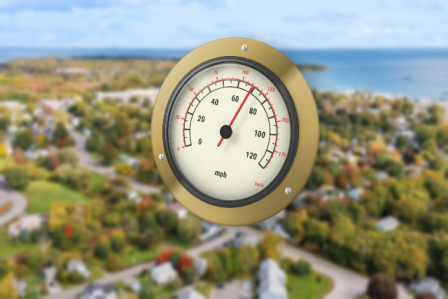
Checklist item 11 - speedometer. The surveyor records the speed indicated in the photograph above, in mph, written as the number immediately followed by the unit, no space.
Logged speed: 70mph
